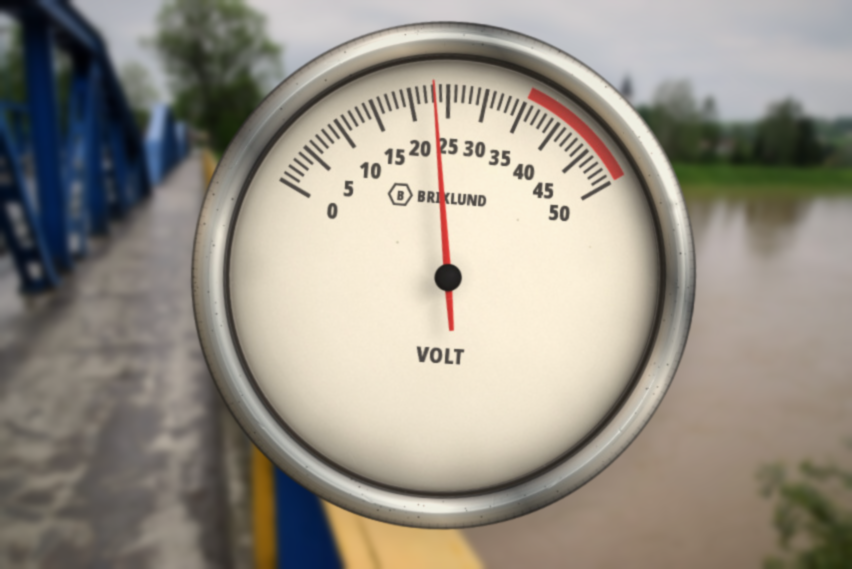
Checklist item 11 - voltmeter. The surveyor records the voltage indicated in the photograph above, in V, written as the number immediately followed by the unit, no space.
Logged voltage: 23V
